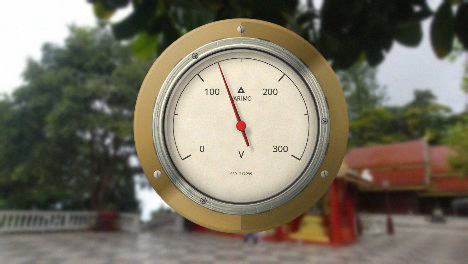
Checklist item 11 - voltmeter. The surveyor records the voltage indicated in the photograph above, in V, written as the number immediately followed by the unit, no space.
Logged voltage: 125V
